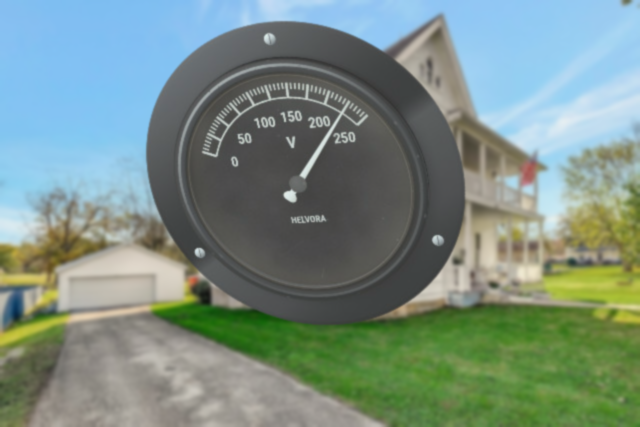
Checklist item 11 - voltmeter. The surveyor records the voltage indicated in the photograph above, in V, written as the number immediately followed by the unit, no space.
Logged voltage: 225V
